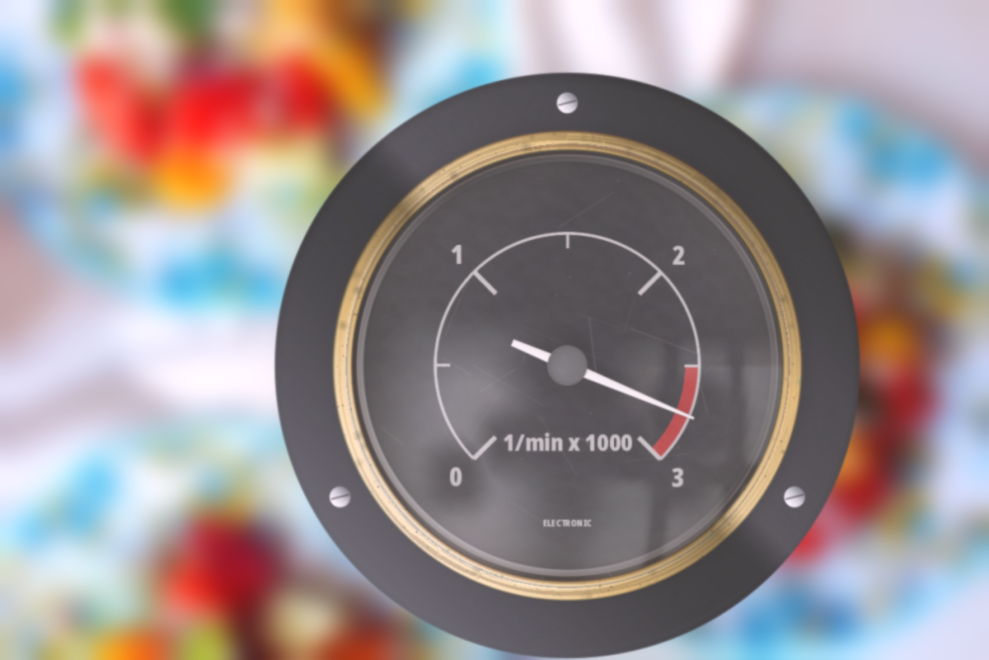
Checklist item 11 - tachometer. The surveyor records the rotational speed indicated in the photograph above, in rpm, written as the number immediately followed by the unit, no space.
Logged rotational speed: 2750rpm
